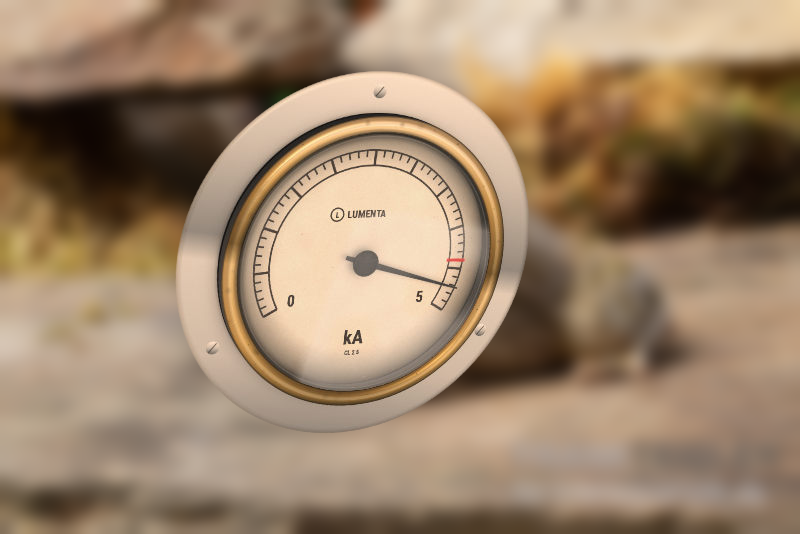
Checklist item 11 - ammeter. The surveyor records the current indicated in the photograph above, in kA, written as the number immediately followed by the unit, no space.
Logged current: 4.7kA
